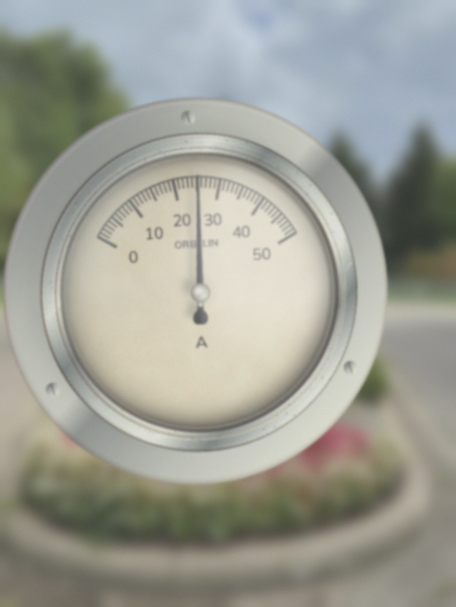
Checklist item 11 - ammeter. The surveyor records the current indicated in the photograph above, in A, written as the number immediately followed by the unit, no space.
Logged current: 25A
